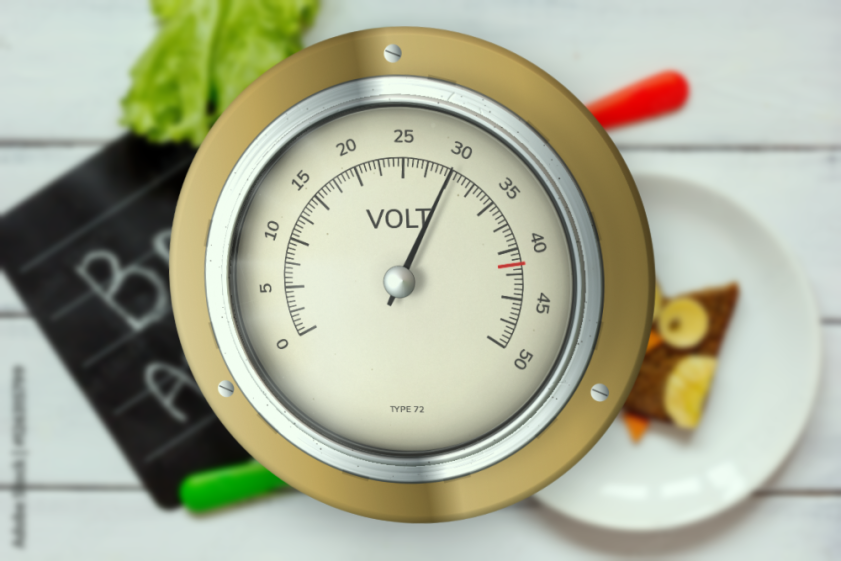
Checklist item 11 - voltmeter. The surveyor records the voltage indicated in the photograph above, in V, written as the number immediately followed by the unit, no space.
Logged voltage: 30V
